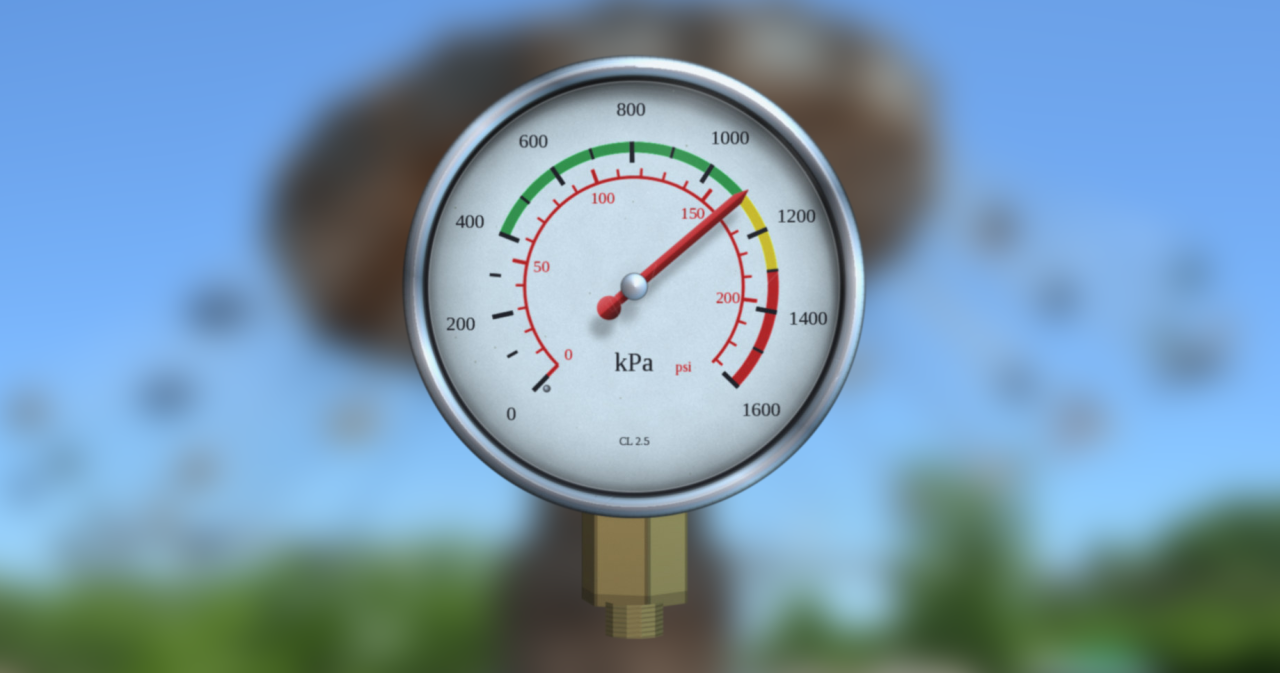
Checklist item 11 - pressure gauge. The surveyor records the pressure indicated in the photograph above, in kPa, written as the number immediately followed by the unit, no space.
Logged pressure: 1100kPa
